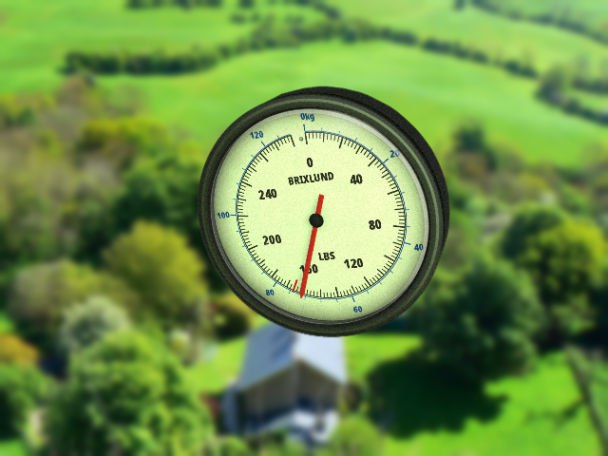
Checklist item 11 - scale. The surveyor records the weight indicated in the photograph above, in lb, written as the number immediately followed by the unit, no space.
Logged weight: 160lb
